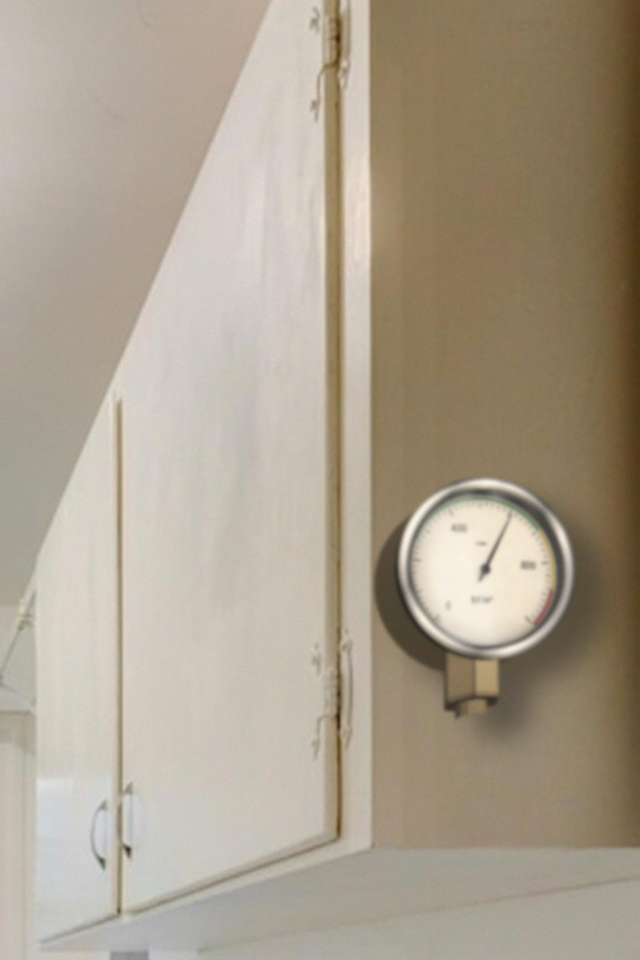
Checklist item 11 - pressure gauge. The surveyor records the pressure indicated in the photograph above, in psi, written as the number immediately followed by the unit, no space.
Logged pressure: 600psi
